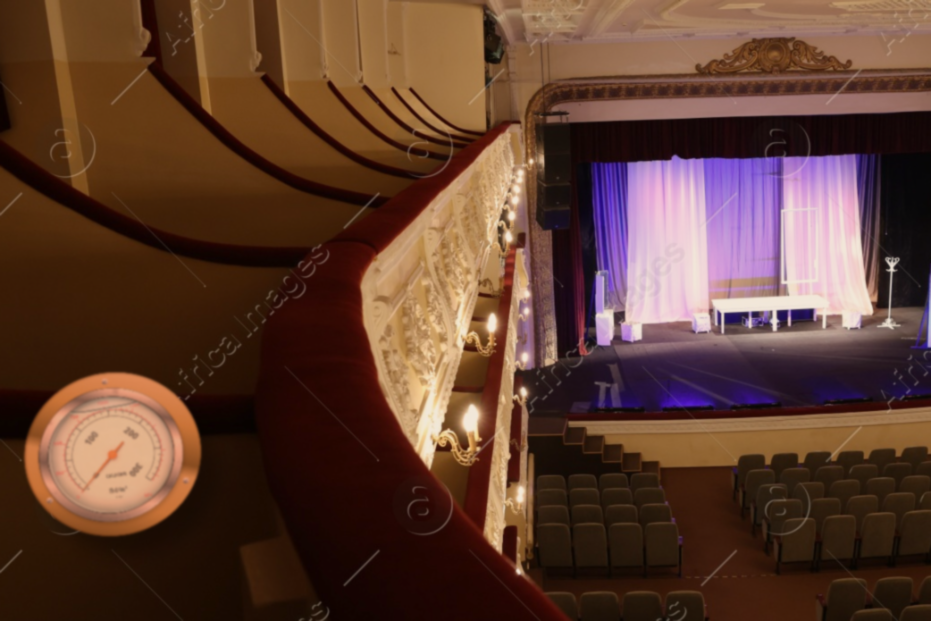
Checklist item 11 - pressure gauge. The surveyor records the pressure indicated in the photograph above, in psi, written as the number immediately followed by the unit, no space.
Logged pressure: 0psi
